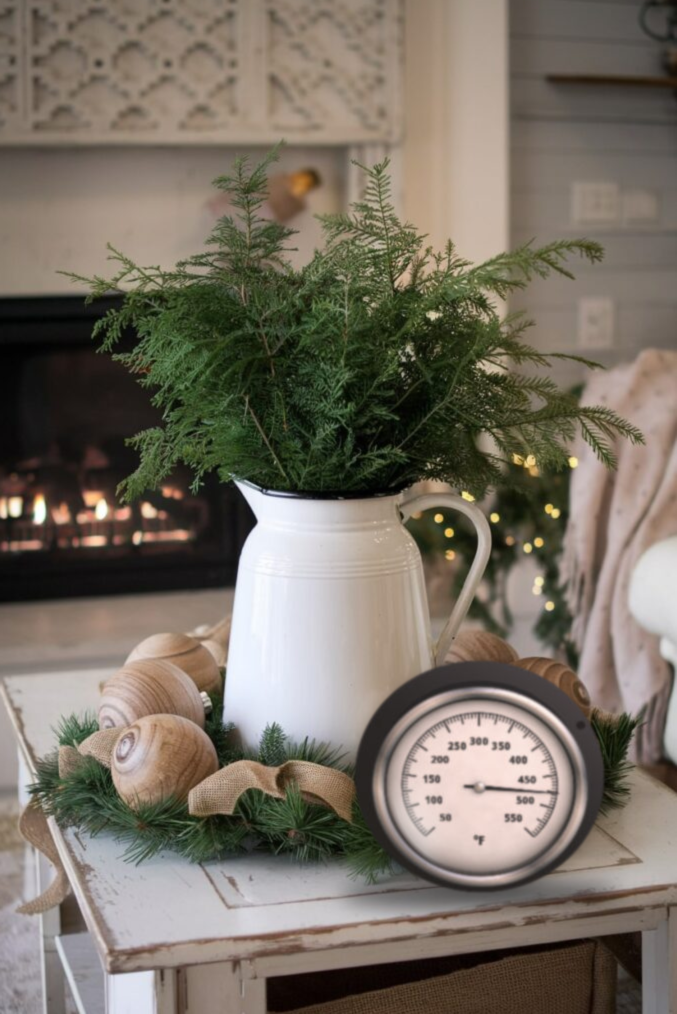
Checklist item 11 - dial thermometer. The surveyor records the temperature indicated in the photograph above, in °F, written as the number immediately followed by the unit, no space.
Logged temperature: 475°F
